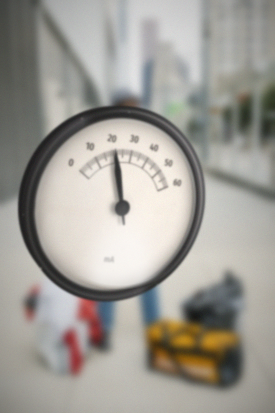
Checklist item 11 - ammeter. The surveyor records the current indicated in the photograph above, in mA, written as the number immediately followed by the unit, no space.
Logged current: 20mA
